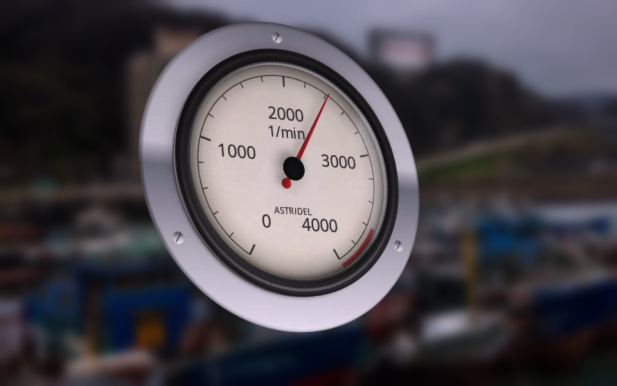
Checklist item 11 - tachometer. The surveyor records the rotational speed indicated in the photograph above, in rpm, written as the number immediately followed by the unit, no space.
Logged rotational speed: 2400rpm
